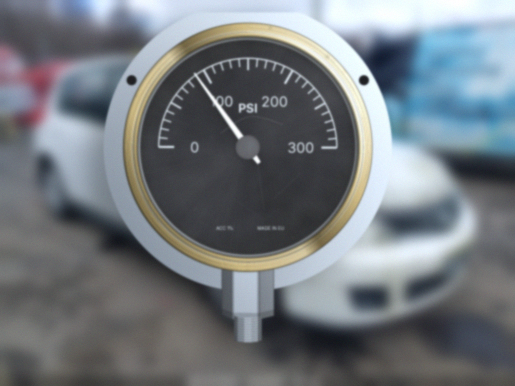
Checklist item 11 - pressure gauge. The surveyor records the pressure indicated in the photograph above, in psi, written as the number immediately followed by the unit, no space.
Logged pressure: 90psi
